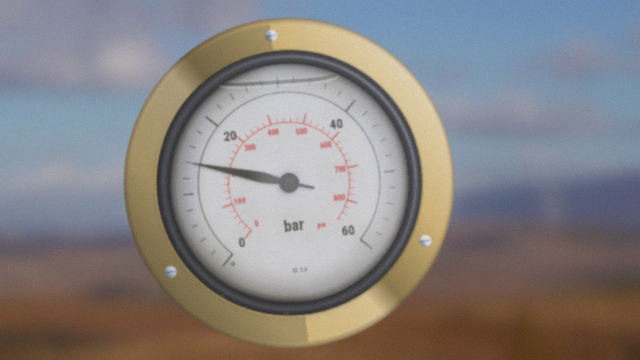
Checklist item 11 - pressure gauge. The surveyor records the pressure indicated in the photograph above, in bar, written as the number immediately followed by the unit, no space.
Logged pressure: 14bar
